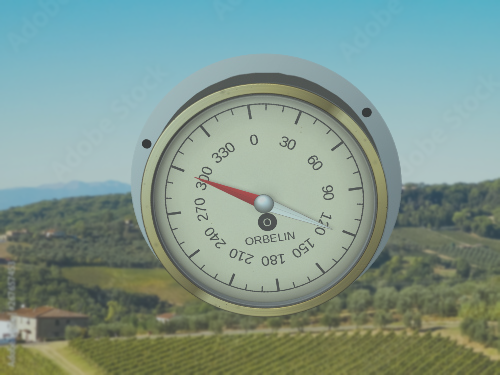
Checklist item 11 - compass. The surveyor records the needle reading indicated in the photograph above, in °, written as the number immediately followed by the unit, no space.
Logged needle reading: 300°
